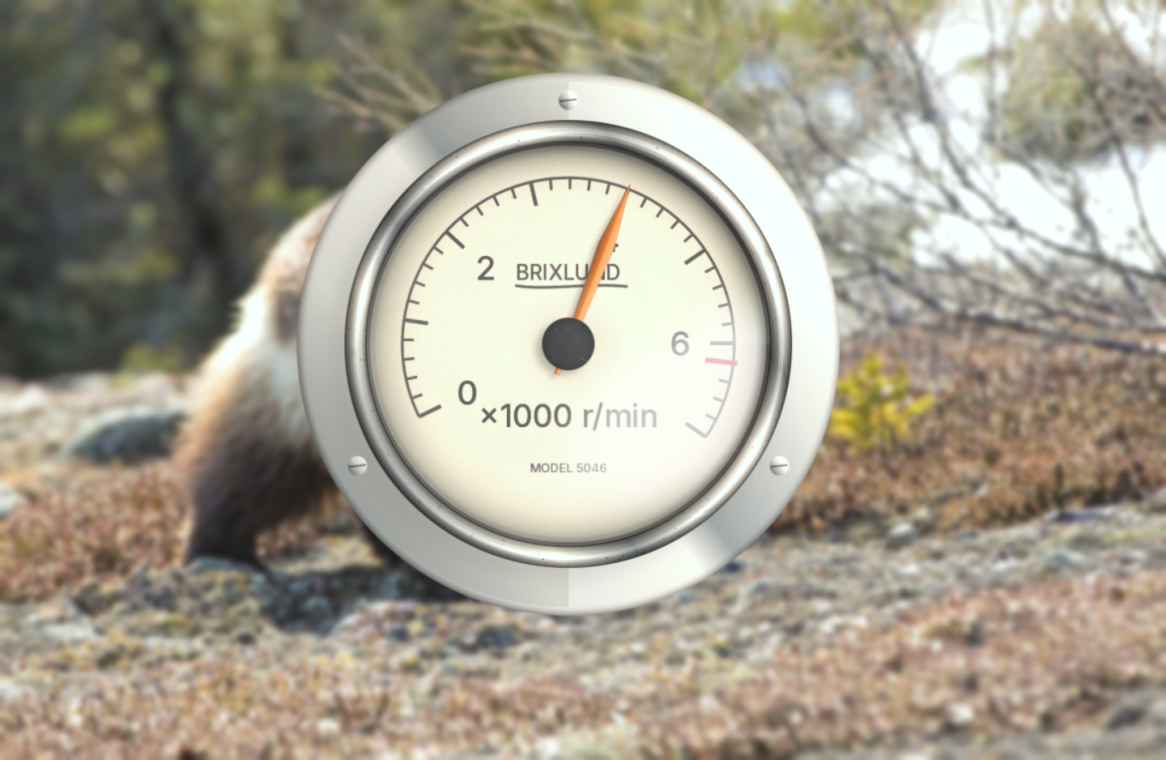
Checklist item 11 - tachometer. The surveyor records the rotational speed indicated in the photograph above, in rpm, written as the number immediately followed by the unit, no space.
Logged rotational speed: 4000rpm
